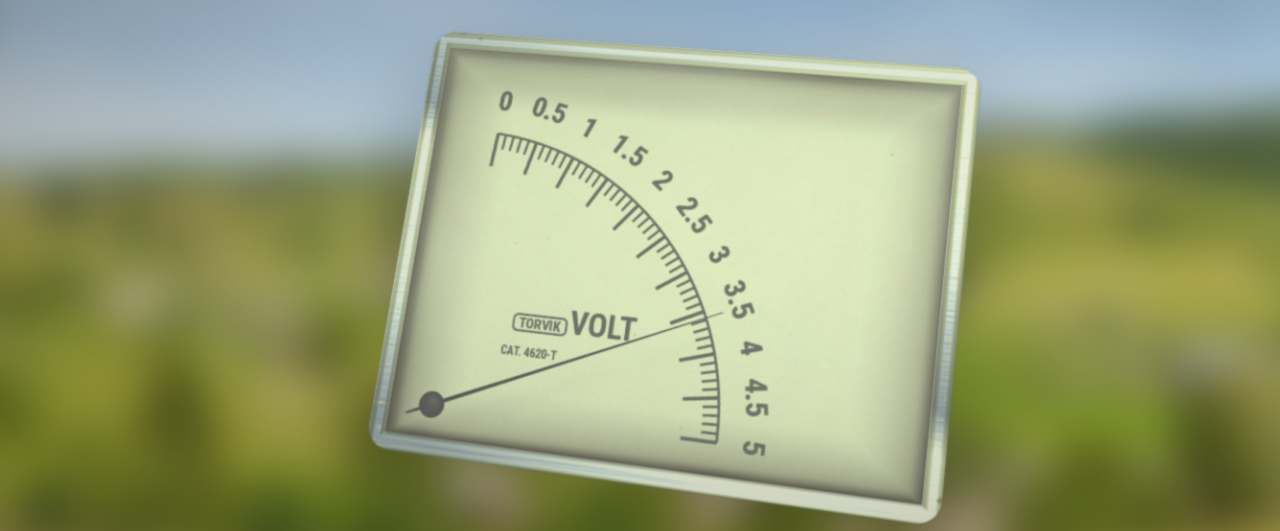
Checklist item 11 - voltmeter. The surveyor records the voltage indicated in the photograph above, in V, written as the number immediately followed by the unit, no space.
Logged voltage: 3.6V
